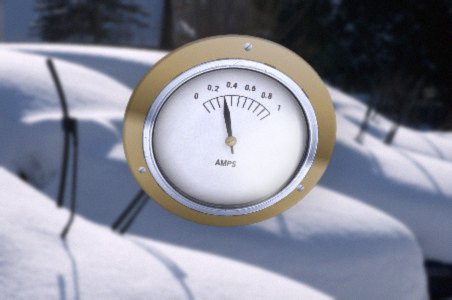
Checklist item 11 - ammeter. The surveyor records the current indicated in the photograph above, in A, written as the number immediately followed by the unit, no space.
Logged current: 0.3A
